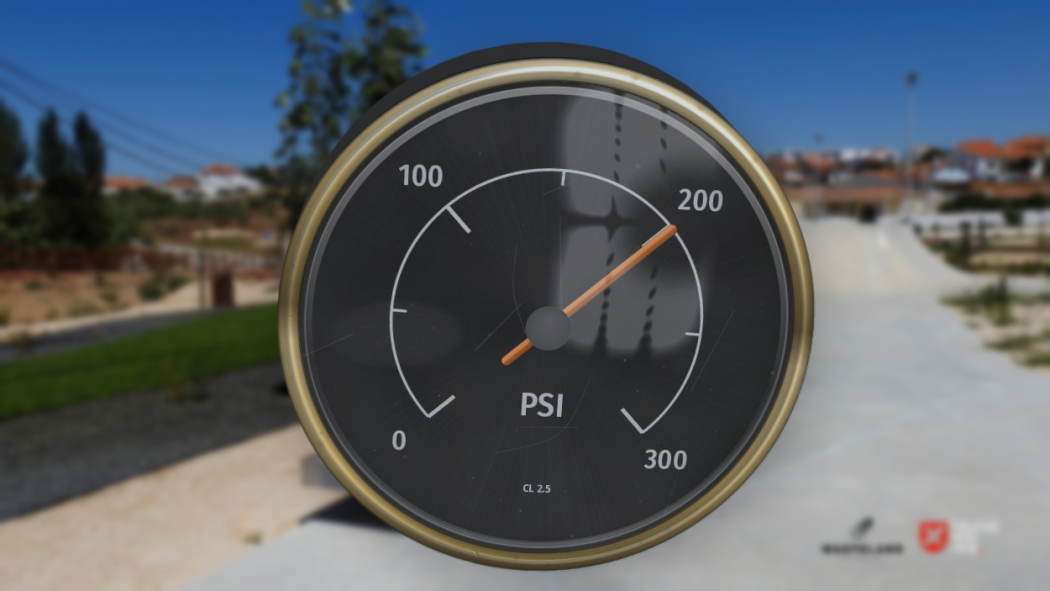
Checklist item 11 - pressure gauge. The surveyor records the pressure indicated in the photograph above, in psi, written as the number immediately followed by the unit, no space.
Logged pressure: 200psi
